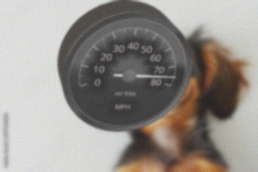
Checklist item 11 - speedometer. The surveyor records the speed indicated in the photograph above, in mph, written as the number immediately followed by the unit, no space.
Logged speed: 75mph
